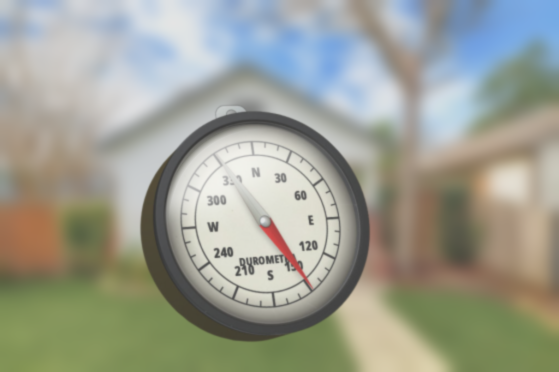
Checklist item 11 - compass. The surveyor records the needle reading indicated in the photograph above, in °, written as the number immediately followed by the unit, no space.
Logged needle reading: 150°
